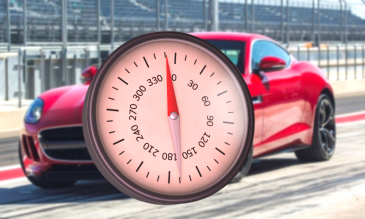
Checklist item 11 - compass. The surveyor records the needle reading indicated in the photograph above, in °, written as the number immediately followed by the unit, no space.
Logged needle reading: 350°
